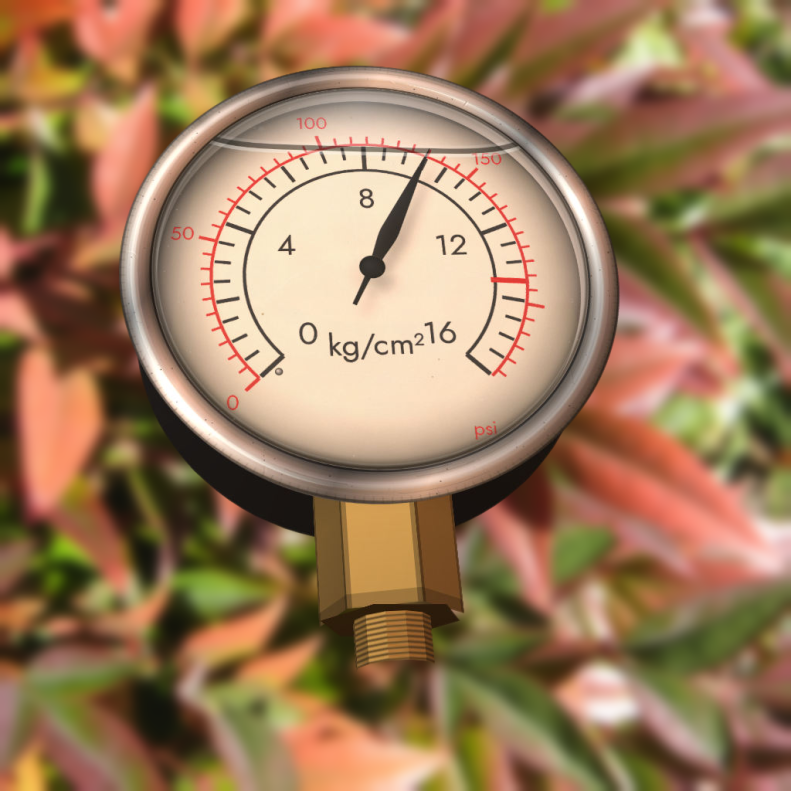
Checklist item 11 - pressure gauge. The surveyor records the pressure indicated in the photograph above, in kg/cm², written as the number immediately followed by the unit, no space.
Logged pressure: 9.5kg/cm²
